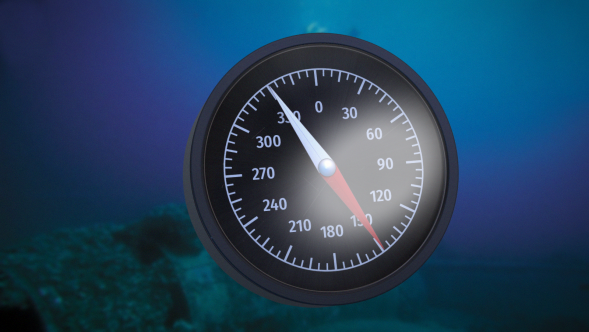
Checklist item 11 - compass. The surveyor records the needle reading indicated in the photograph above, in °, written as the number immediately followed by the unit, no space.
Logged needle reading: 150°
